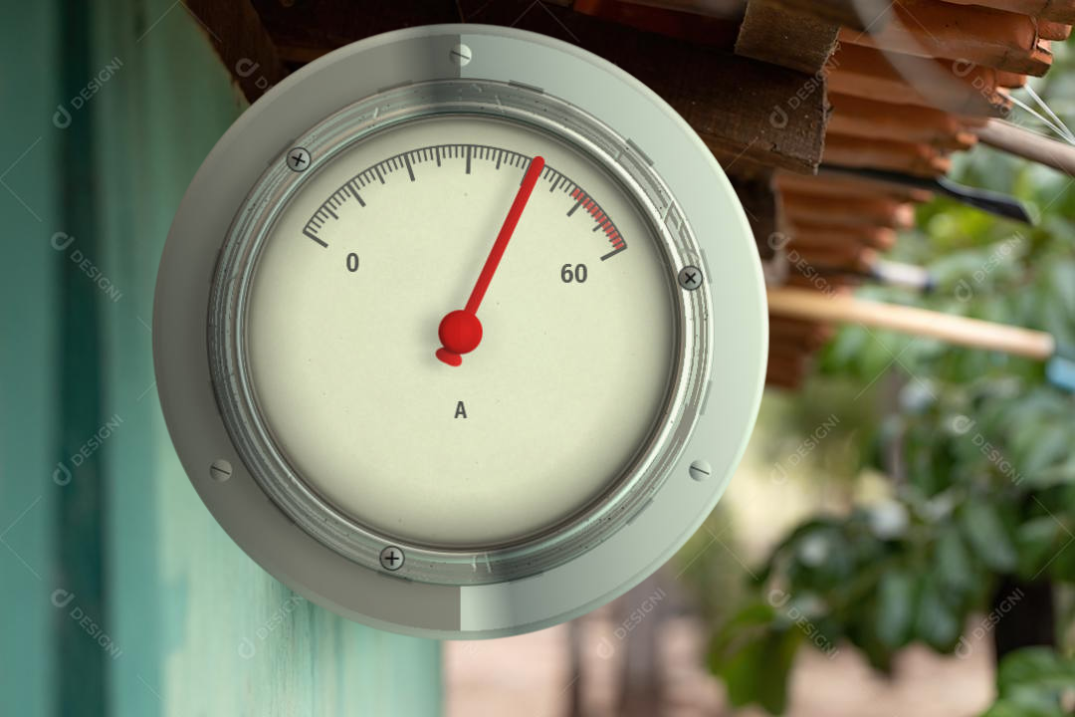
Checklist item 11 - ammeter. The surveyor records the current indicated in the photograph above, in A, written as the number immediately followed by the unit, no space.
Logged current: 41A
